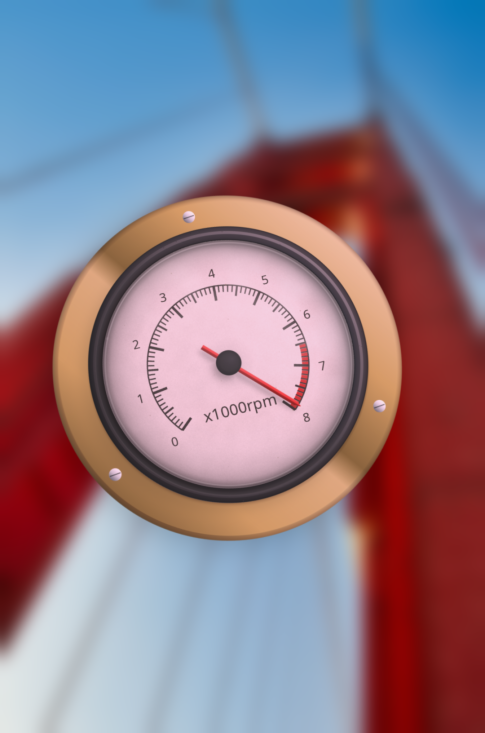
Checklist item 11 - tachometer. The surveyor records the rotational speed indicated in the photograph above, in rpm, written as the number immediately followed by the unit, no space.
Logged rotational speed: 7900rpm
